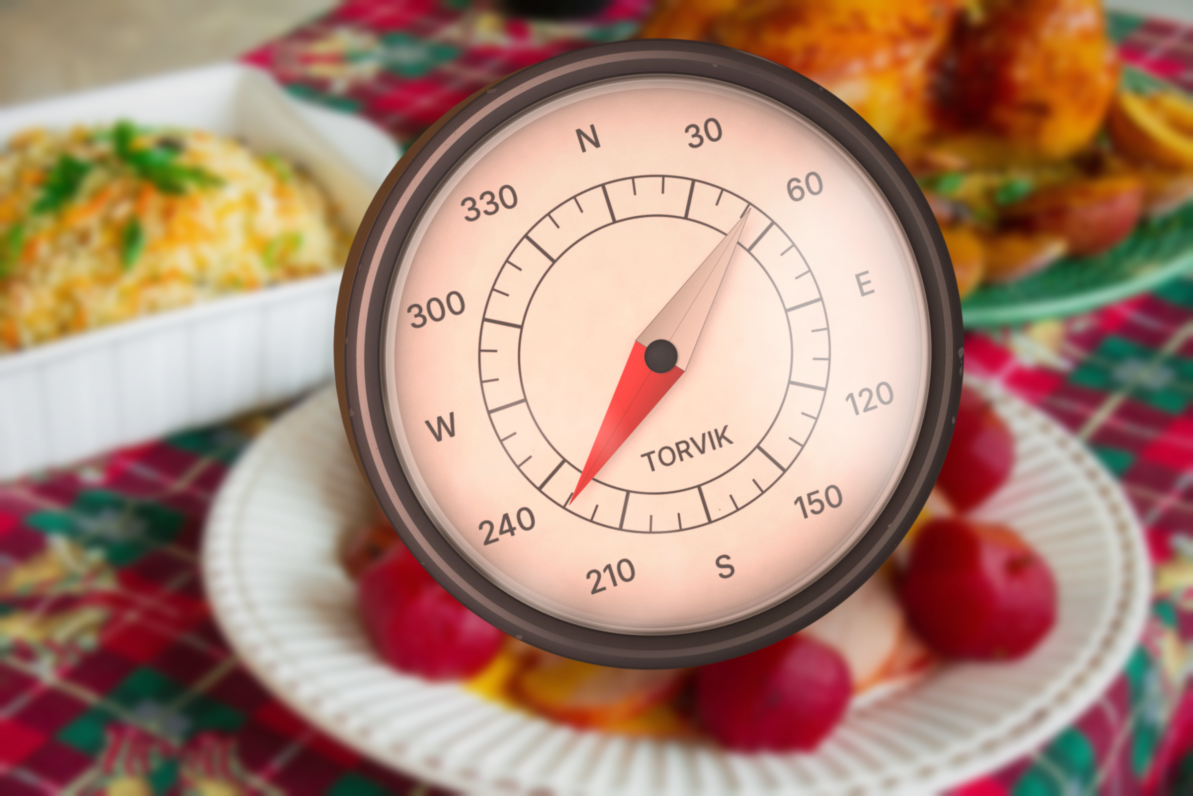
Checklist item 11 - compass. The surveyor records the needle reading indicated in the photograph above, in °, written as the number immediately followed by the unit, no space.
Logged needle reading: 230°
